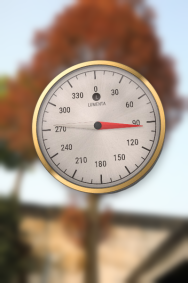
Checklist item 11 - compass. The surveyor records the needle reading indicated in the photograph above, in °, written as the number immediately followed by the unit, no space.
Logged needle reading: 95°
